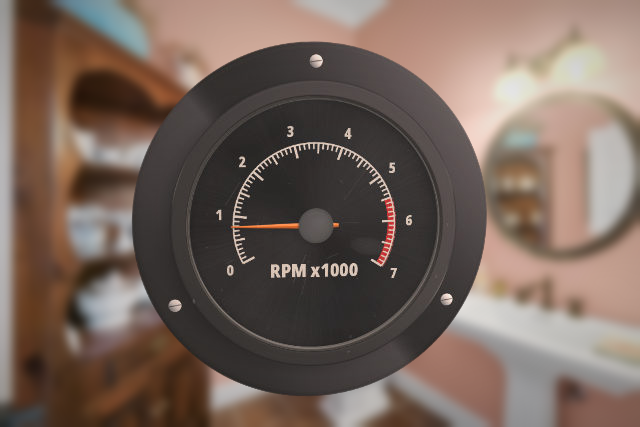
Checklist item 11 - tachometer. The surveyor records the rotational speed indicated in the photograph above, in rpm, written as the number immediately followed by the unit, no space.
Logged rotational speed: 800rpm
